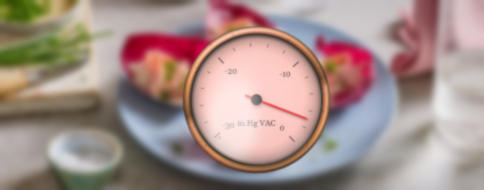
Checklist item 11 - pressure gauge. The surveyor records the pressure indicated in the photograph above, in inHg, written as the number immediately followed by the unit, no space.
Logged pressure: -3inHg
